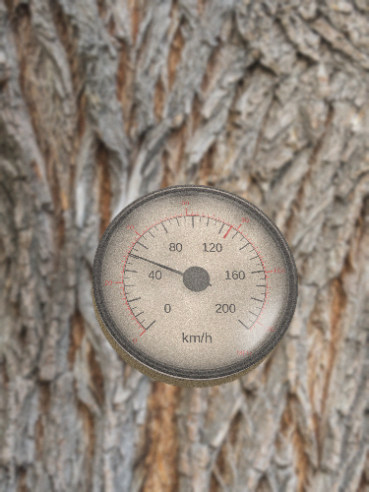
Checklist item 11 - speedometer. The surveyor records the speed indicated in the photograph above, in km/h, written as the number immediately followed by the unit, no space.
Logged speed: 50km/h
